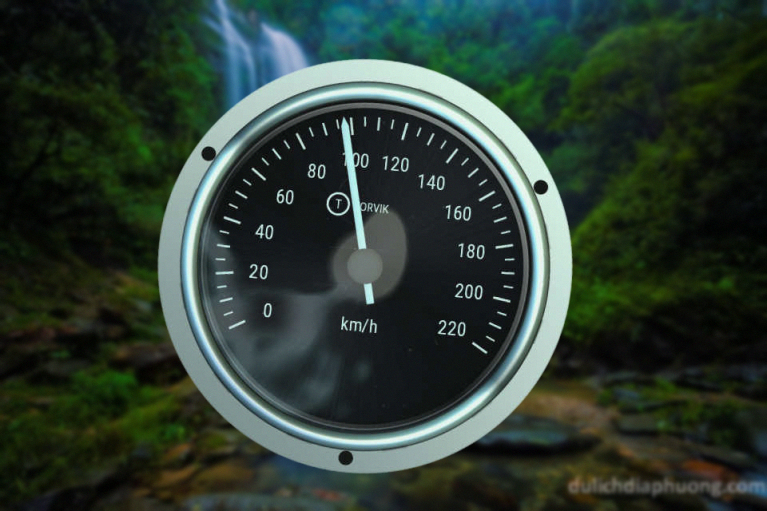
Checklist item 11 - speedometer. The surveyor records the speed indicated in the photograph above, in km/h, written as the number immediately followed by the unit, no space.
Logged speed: 97.5km/h
